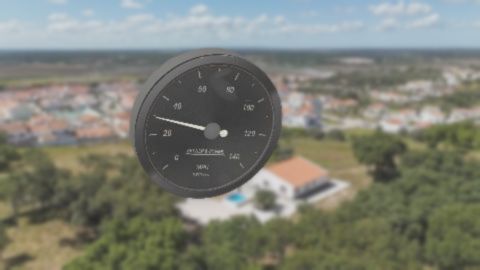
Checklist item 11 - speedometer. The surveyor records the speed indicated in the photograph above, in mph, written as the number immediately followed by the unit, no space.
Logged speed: 30mph
